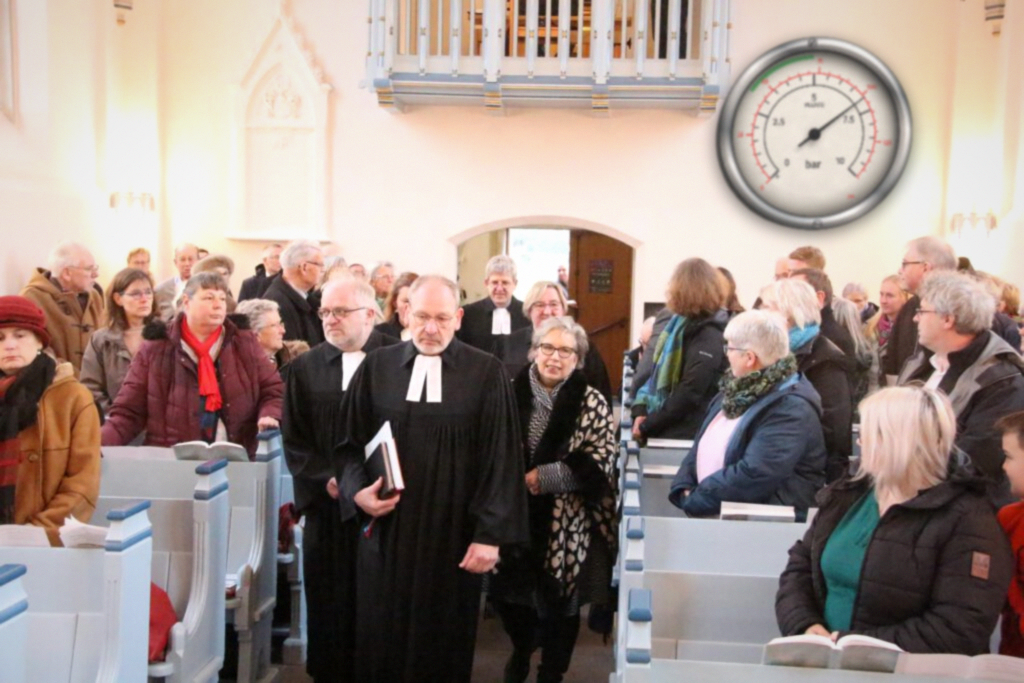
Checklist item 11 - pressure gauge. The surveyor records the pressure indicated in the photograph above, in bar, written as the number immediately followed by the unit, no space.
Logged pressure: 7bar
